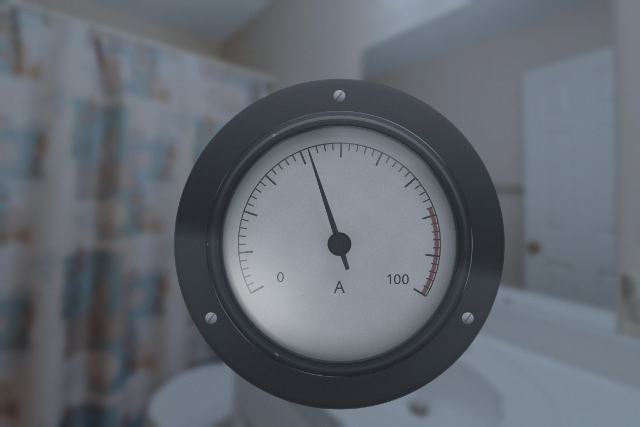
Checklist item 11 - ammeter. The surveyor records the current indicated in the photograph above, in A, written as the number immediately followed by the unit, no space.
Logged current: 42A
